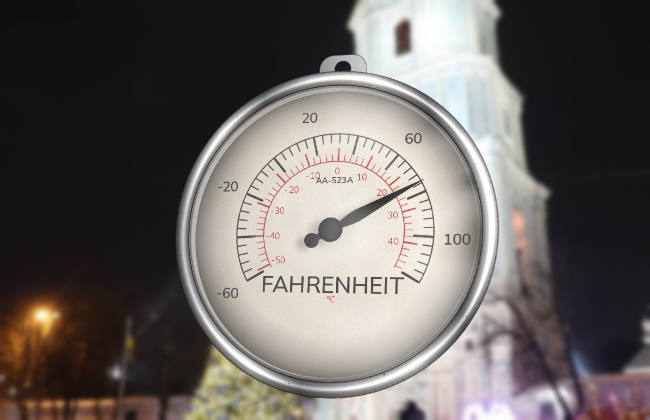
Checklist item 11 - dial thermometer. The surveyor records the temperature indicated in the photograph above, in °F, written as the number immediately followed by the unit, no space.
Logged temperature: 76°F
